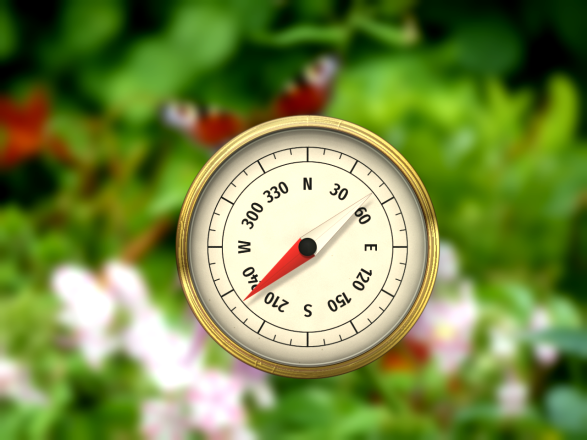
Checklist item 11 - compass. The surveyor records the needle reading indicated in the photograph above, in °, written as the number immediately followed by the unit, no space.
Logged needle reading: 230°
